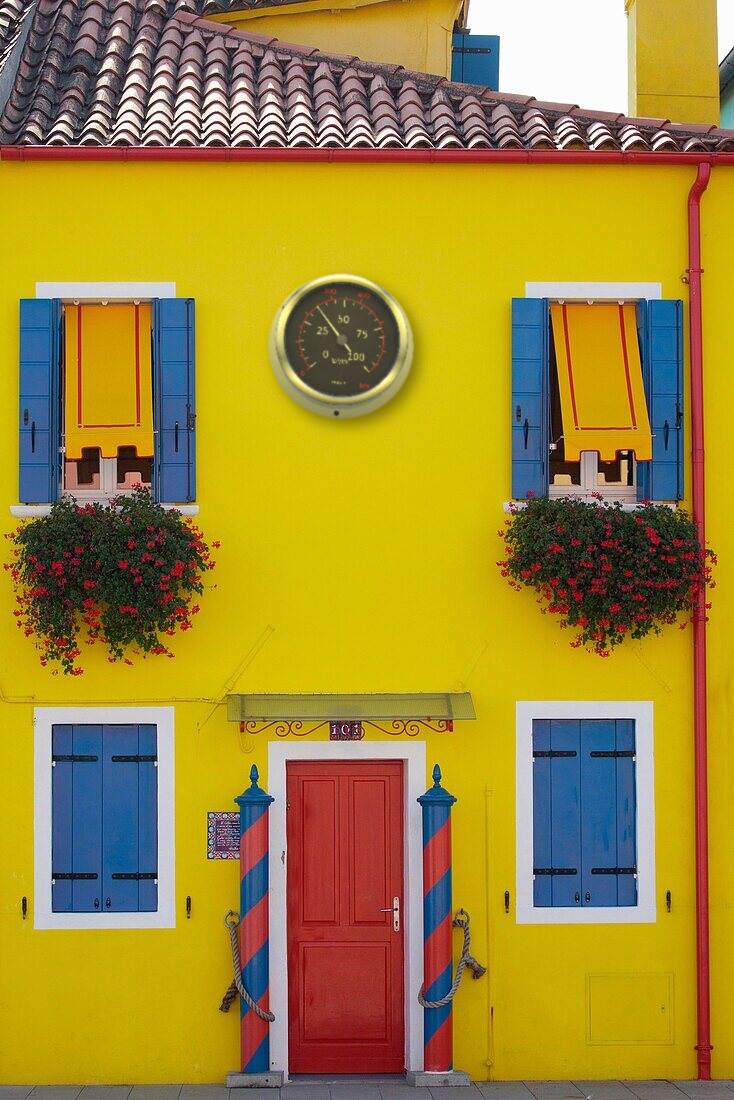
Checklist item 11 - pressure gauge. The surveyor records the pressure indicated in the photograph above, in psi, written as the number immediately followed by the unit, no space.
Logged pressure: 35psi
